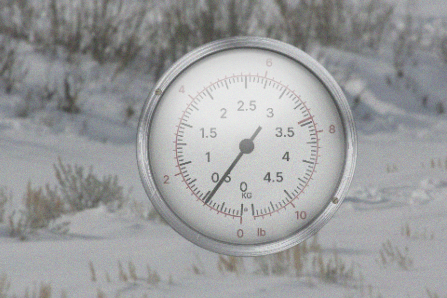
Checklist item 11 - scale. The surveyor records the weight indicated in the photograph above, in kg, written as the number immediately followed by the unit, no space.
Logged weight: 0.45kg
